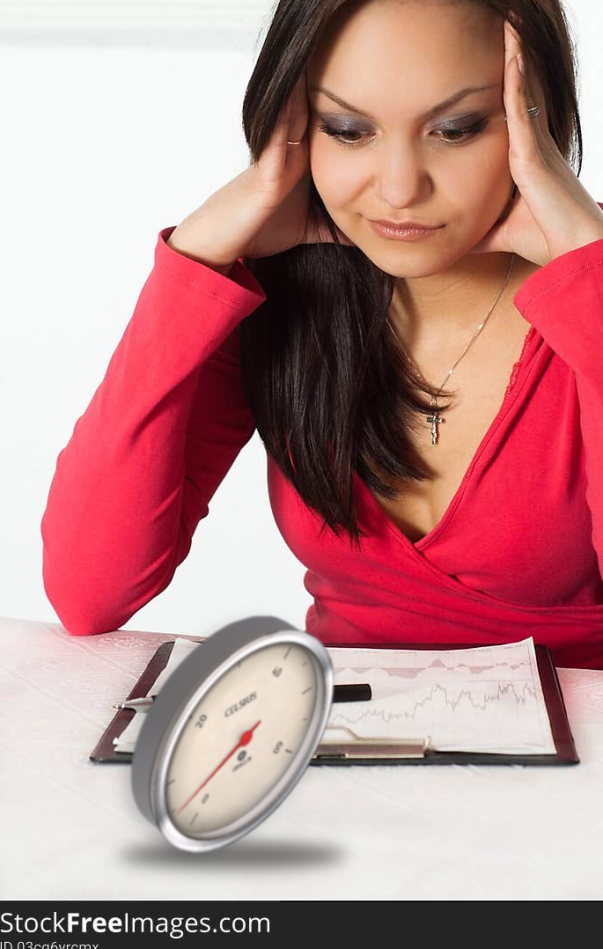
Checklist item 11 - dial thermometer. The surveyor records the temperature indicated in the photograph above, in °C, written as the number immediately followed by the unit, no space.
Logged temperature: 5°C
